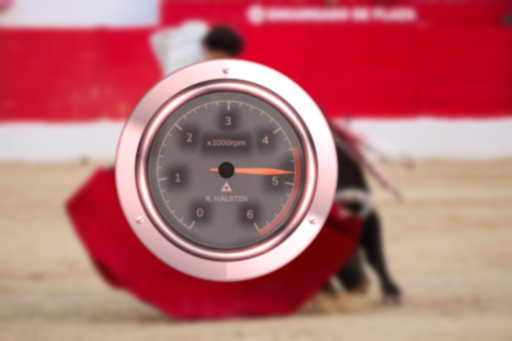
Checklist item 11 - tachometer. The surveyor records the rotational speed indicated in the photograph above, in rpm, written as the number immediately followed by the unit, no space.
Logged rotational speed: 4800rpm
